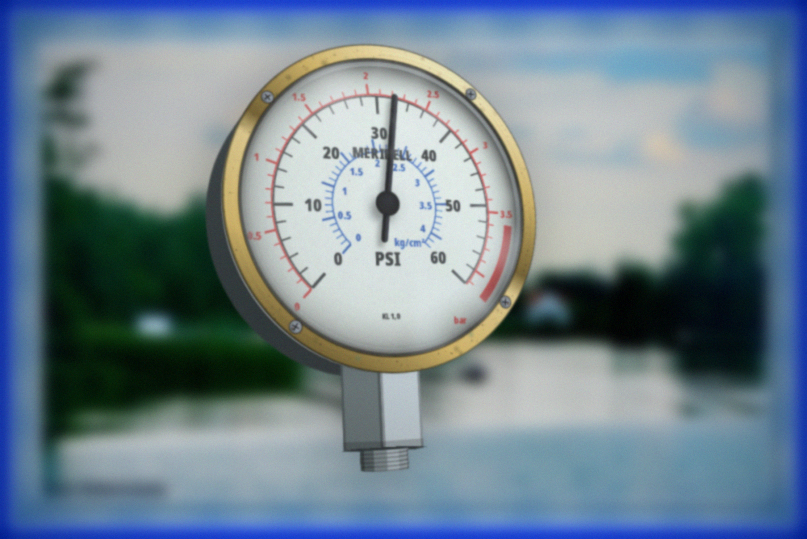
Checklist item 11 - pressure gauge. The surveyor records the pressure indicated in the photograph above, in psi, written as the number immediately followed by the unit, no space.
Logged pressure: 32psi
